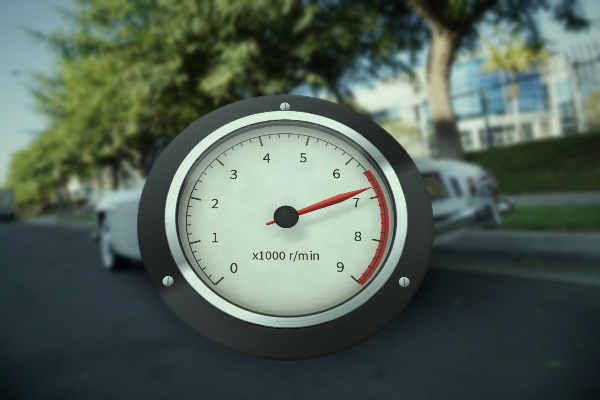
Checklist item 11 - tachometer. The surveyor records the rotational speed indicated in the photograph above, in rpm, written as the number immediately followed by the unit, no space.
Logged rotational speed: 6800rpm
